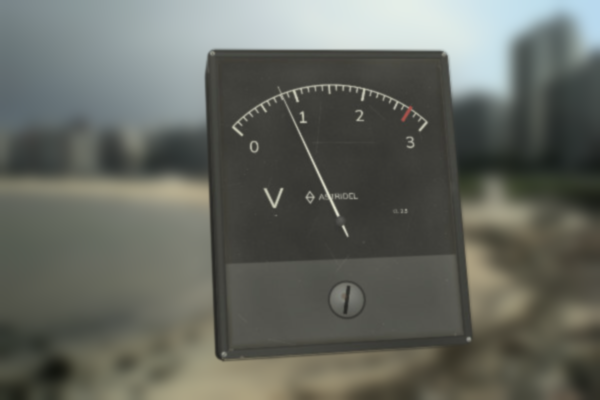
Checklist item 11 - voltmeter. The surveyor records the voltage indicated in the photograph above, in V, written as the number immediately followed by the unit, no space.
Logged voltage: 0.8V
